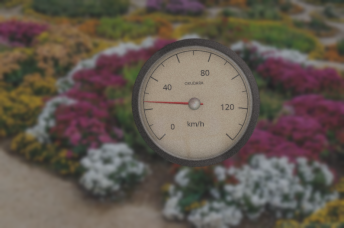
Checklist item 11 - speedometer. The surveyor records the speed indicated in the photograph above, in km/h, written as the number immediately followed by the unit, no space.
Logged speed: 25km/h
